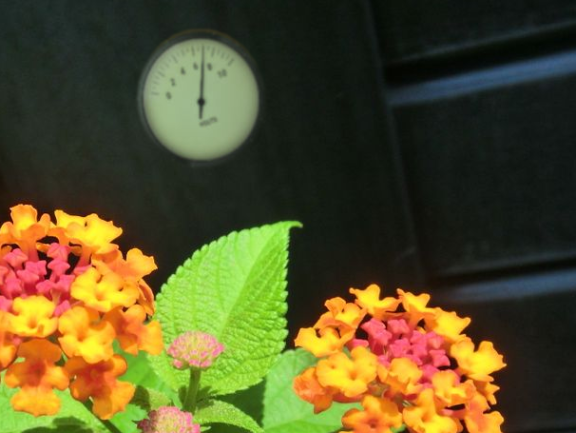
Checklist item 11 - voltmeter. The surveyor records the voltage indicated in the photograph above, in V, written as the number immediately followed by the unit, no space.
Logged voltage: 7V
